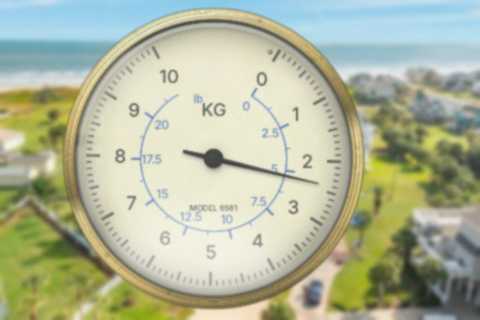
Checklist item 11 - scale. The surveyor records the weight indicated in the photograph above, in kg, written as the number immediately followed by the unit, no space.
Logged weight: 2.4kg
